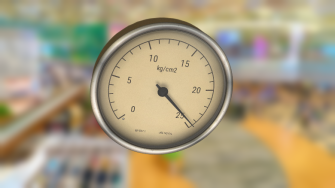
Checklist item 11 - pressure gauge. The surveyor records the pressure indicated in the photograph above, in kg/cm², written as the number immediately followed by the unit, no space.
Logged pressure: 24.5kg/cm²
